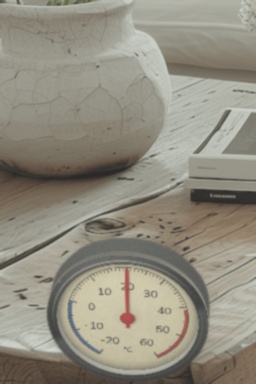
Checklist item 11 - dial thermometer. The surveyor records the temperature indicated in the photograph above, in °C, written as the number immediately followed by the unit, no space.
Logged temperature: 20°C
